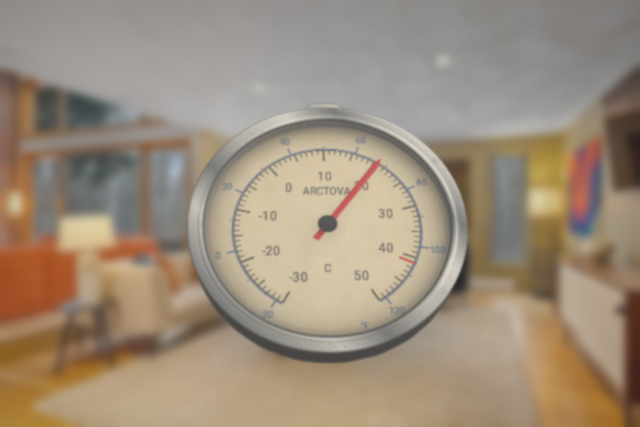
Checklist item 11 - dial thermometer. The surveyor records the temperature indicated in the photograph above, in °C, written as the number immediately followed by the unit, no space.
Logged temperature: 20°C
